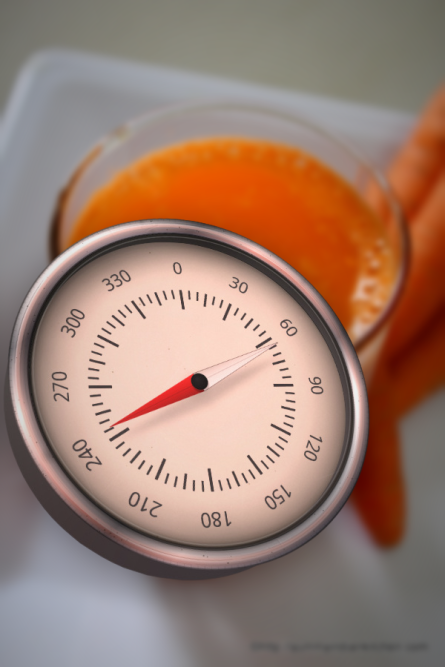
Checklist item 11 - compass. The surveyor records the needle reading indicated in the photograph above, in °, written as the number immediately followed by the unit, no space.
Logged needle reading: 245°
